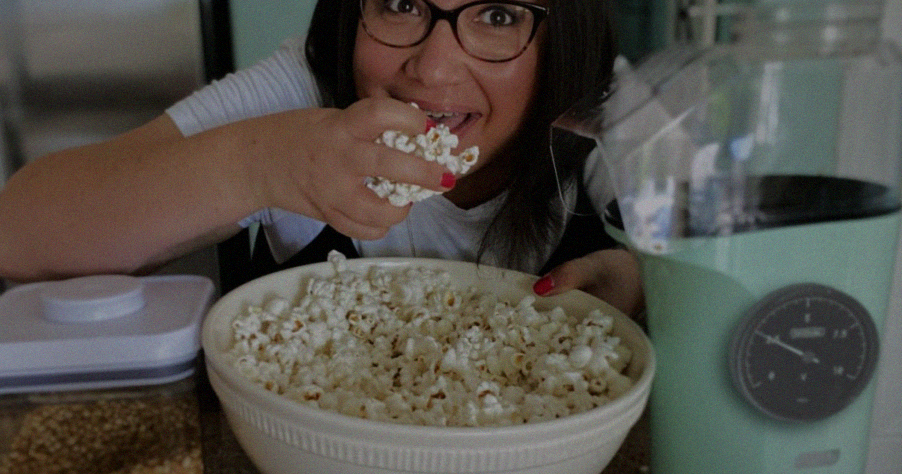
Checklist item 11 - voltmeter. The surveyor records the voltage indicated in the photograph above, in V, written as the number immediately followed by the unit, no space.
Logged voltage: 2.5V
